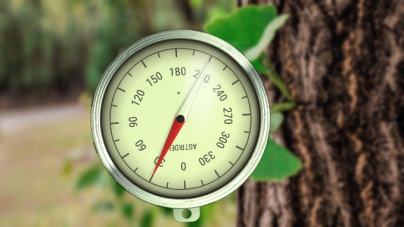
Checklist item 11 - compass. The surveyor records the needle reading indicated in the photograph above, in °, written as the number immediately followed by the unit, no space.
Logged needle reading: 30°
